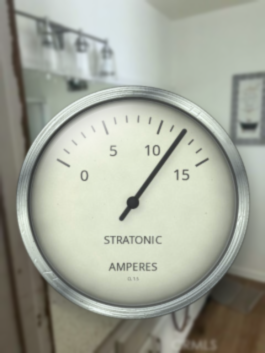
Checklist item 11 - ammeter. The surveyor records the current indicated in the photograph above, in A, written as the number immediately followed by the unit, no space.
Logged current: 12A
